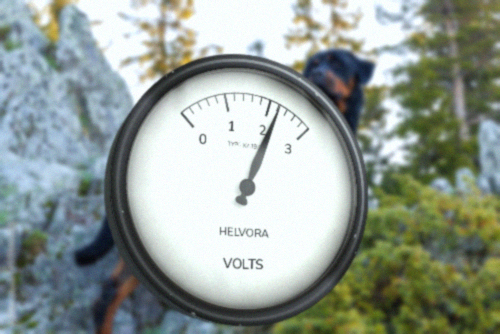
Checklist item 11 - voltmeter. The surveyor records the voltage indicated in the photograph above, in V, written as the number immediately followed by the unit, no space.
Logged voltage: 2.2V
